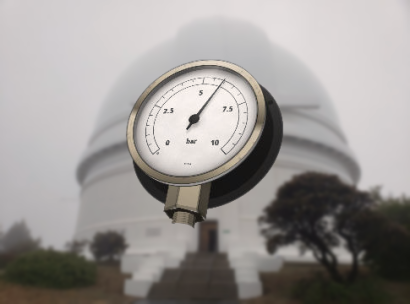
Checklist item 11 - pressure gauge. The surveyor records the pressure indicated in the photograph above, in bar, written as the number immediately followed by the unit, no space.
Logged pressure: 6bar
